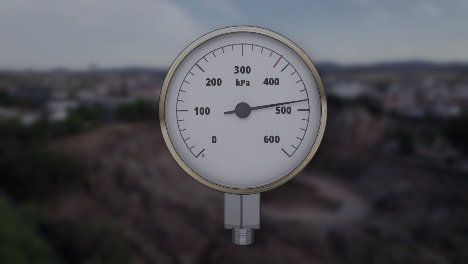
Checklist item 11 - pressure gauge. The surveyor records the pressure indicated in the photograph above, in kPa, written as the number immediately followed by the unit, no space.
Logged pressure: 480kPa
